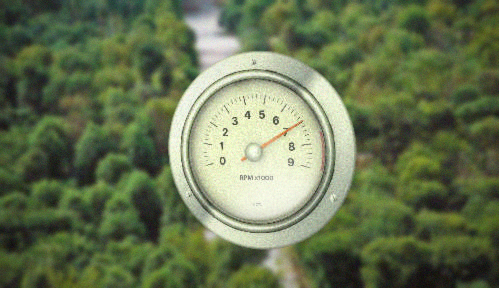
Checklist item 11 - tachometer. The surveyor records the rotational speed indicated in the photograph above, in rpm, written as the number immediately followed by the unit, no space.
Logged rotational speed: 7000rpm
